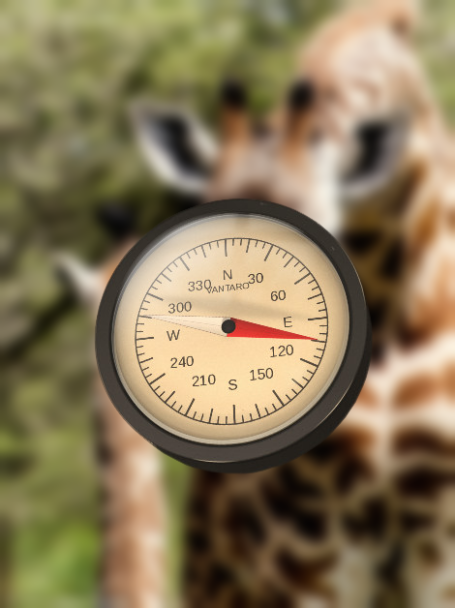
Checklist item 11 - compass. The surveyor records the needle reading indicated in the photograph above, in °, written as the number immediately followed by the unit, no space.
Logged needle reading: 105°
